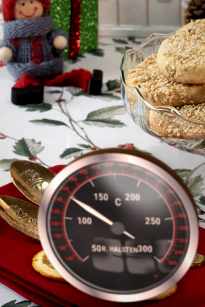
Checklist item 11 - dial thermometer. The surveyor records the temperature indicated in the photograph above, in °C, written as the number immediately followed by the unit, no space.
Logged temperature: 125°C
